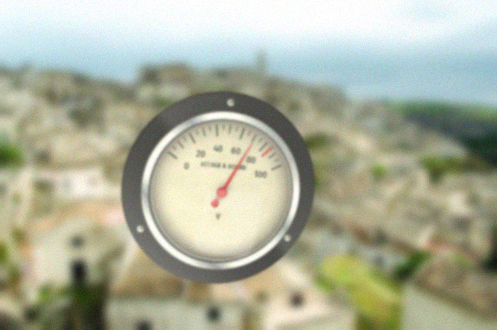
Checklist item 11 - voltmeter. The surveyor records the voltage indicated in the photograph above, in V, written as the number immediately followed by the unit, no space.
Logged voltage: 70V
